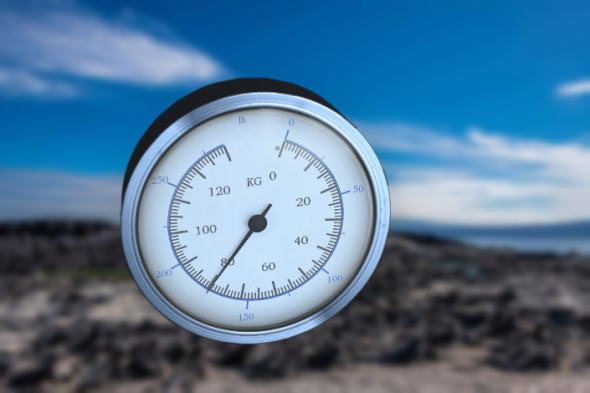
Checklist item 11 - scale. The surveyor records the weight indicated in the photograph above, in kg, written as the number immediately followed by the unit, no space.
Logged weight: 80kg
